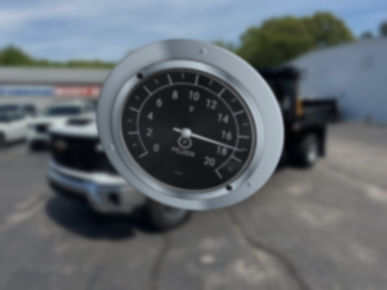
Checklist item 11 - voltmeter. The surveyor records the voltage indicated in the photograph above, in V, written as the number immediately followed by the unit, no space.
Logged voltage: 17V
